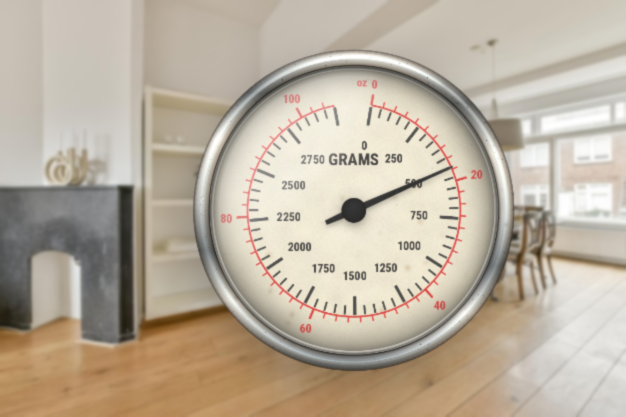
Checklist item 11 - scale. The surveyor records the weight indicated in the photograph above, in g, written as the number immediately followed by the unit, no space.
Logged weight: 500g
